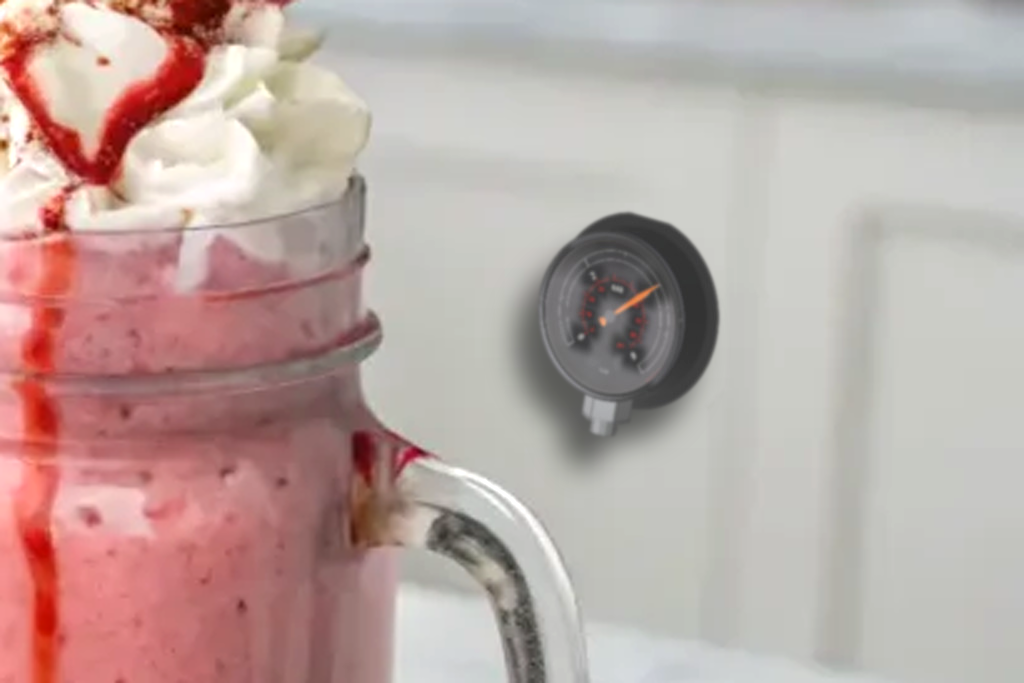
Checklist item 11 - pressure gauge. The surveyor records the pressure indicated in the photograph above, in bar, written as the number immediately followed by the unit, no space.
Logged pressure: 4bar
